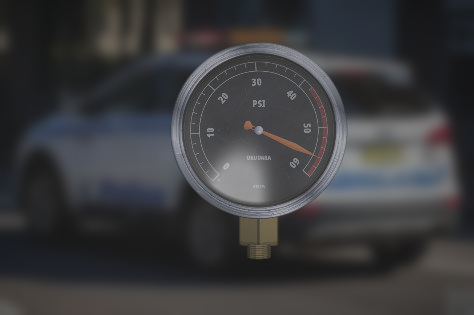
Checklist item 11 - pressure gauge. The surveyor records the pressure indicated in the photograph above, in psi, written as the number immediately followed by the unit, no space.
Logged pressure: 56psi
